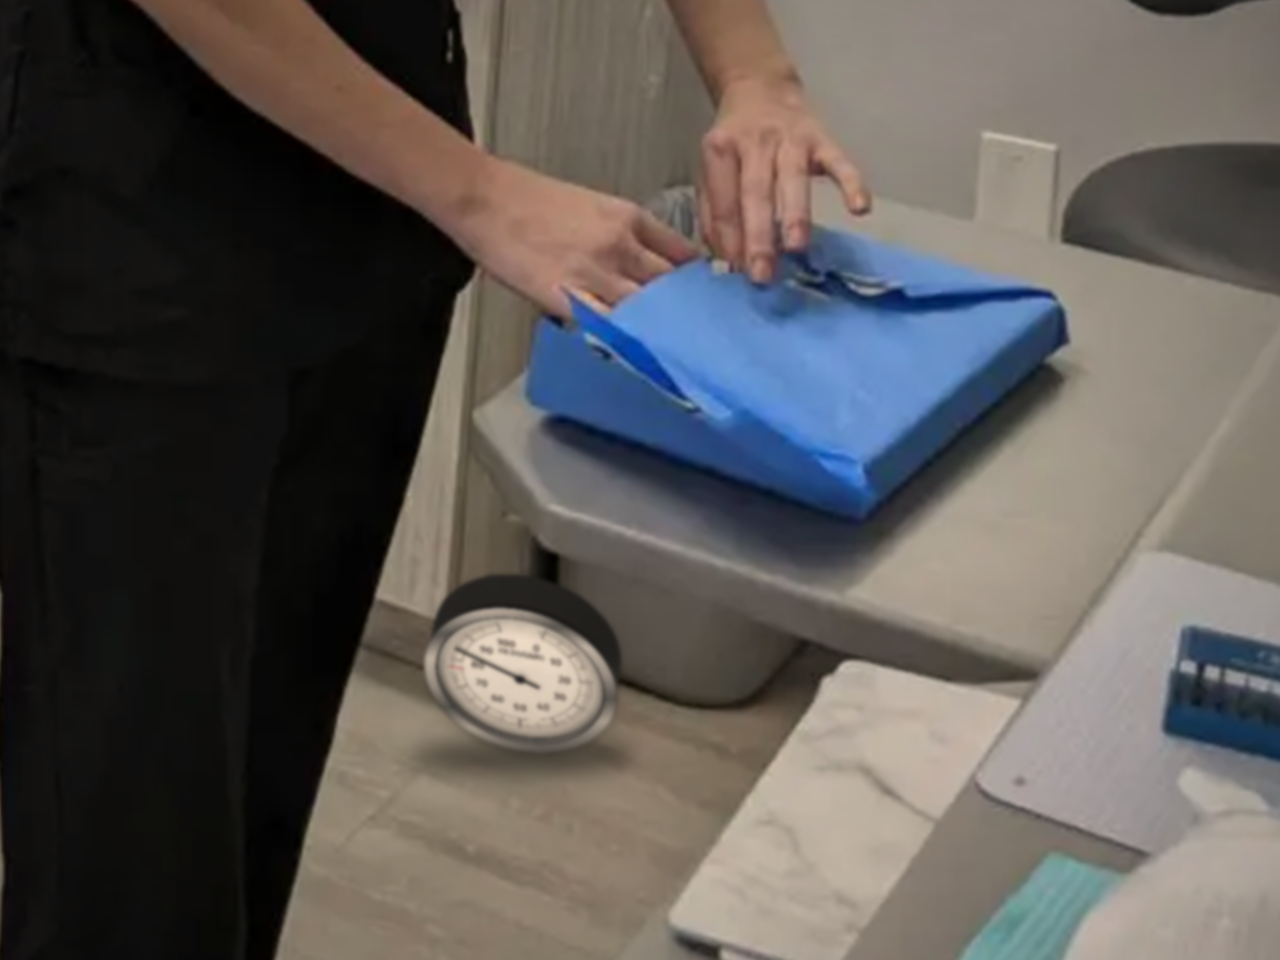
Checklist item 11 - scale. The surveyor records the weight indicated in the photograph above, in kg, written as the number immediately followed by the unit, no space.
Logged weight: 85kg
